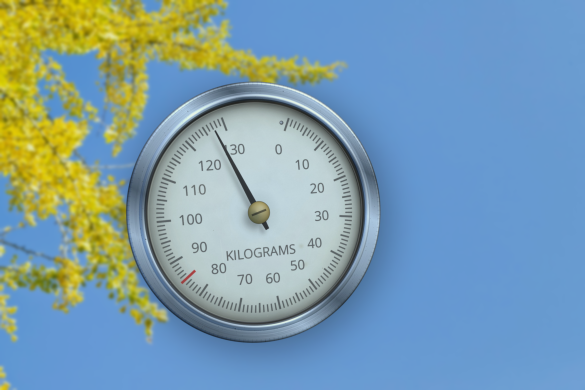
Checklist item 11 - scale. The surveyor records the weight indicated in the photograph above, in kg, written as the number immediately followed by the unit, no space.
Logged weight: 127kg
